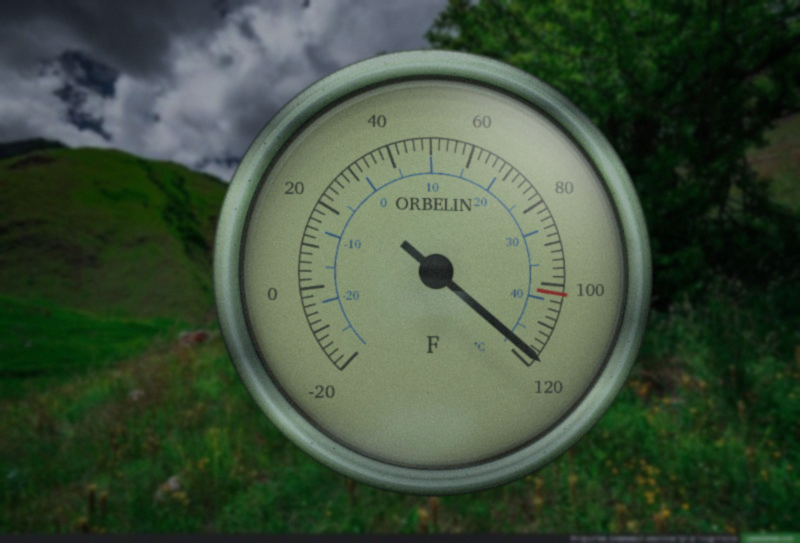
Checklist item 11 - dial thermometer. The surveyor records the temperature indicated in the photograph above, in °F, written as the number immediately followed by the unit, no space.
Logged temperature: 118°F
